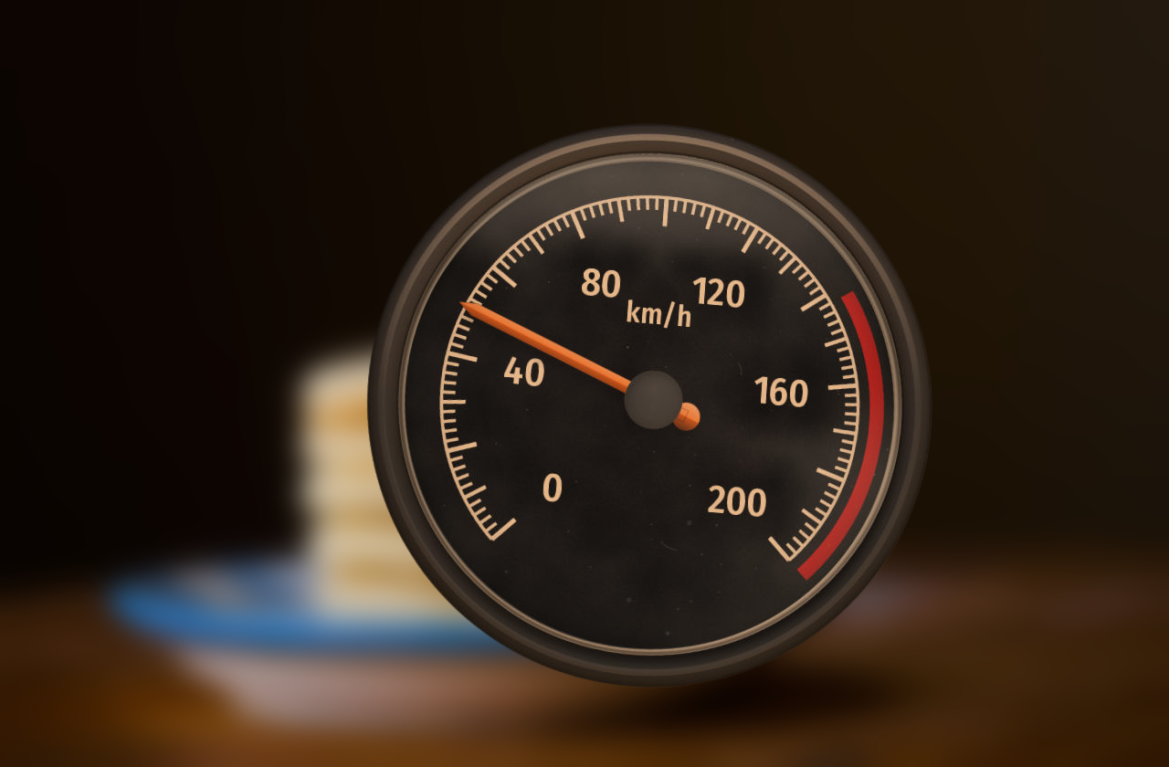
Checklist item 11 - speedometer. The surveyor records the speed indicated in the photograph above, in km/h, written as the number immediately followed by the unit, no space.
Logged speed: 50km/h
